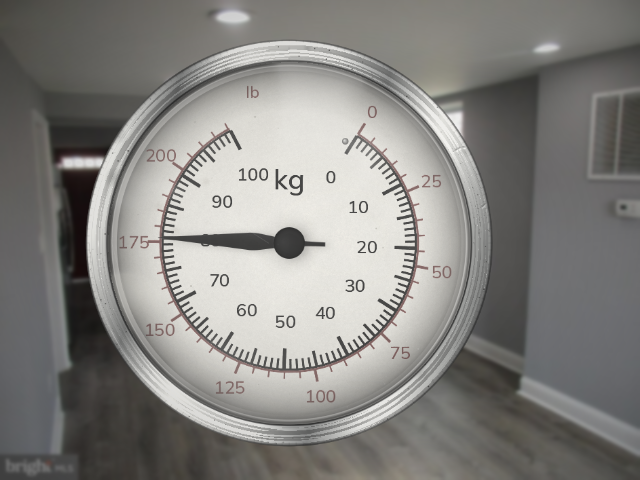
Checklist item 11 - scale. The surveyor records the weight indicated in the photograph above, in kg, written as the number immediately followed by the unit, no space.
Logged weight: 80kg
